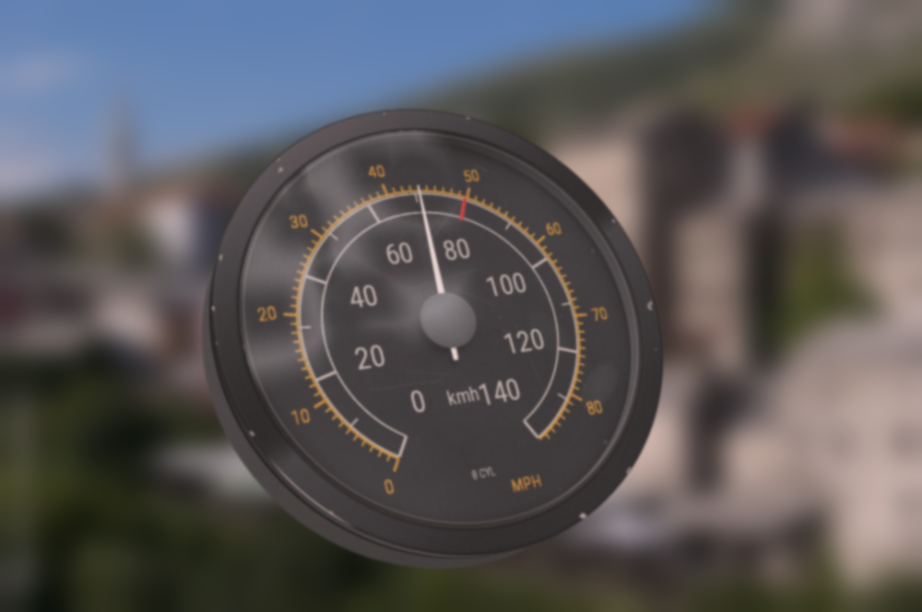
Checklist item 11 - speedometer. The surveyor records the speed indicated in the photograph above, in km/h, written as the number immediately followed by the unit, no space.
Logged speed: 70km/h
